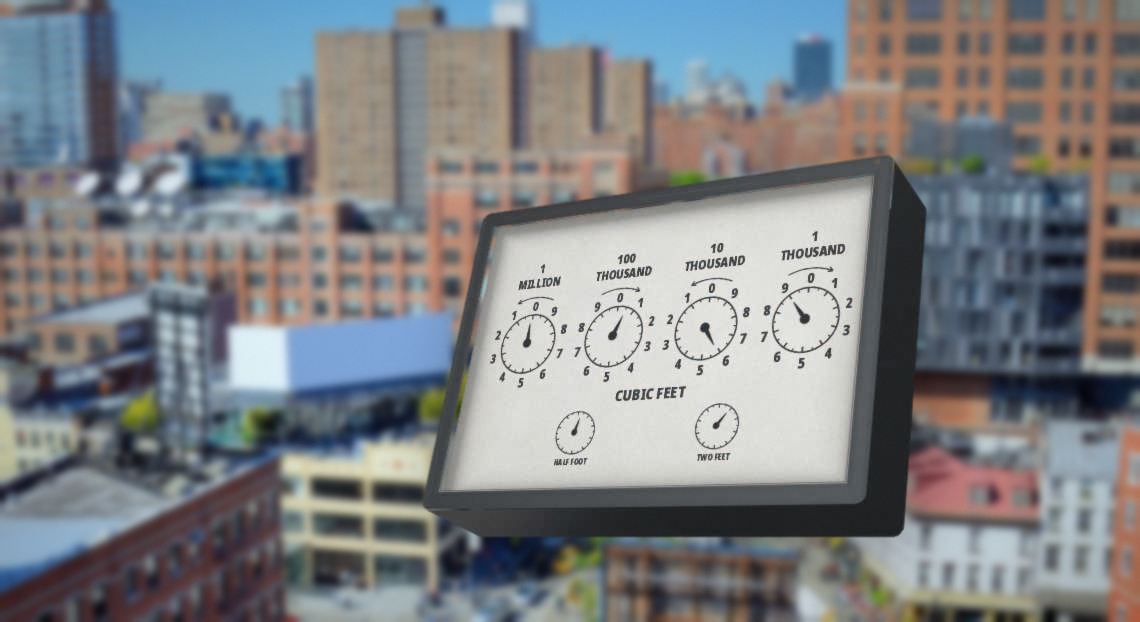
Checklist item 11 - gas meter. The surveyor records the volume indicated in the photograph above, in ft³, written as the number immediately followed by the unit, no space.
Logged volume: 5900ft³
